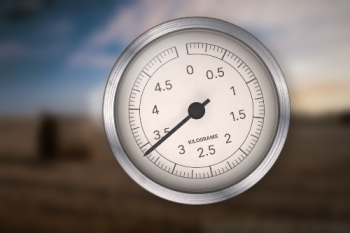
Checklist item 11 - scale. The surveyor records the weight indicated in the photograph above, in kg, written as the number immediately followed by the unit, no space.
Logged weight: 3.4kg
